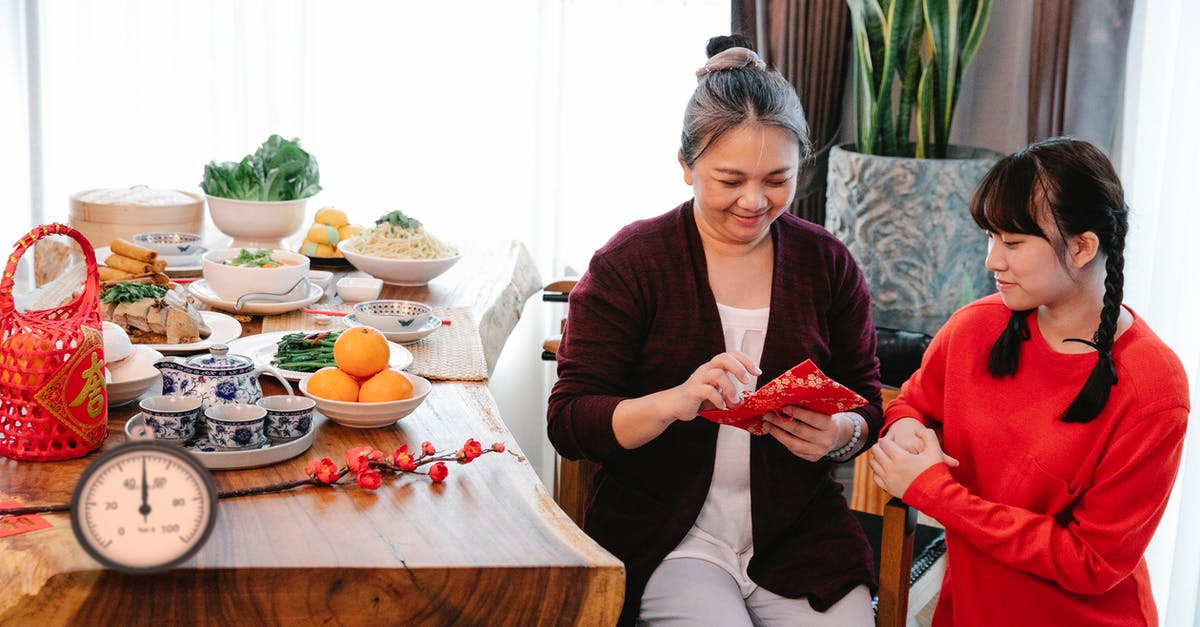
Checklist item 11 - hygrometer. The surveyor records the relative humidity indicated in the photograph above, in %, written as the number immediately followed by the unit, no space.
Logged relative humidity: 50%
